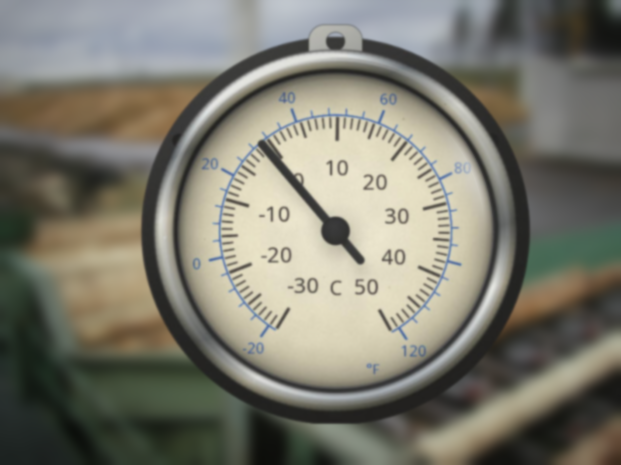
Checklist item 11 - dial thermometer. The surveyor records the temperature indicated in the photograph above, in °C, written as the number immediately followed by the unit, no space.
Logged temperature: -1°C
